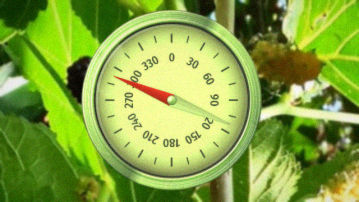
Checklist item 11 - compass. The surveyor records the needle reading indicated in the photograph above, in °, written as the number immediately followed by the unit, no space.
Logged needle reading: 292.5°
